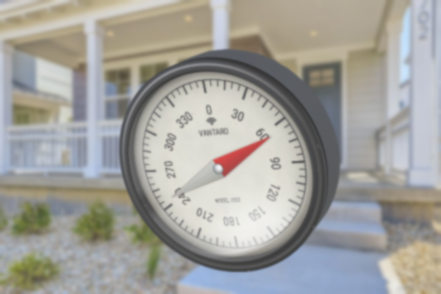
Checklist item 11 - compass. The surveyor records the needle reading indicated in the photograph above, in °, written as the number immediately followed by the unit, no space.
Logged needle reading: 65°
